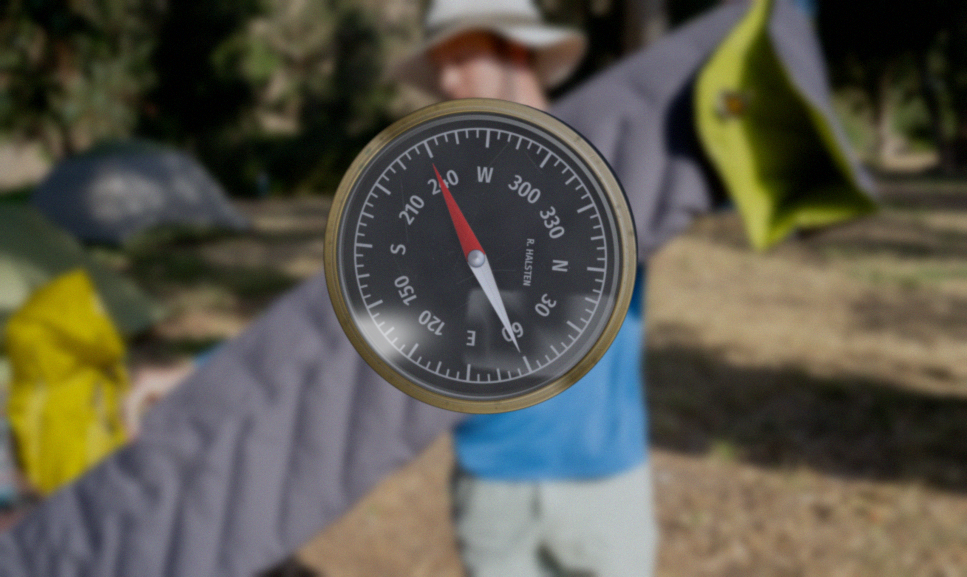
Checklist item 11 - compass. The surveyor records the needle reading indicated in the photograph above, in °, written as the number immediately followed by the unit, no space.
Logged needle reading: 240°
